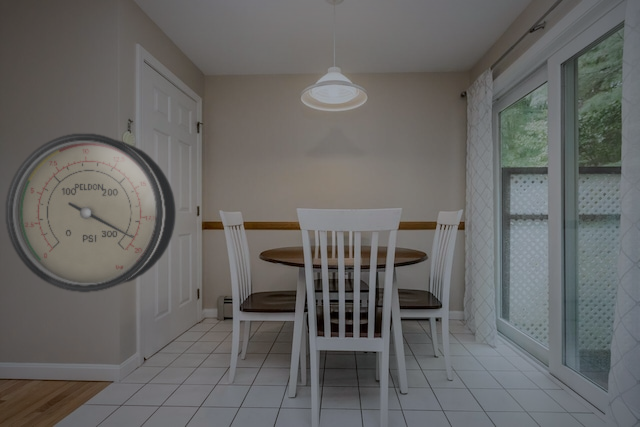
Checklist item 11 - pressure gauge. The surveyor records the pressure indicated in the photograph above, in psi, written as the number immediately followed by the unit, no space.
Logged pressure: 280psi
